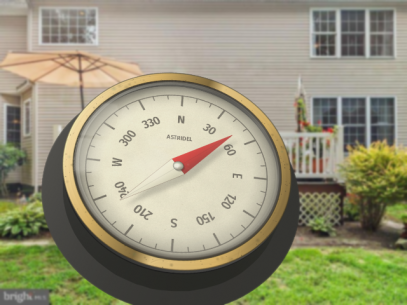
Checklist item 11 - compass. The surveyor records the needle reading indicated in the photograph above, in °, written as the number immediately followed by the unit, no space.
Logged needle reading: 50°
